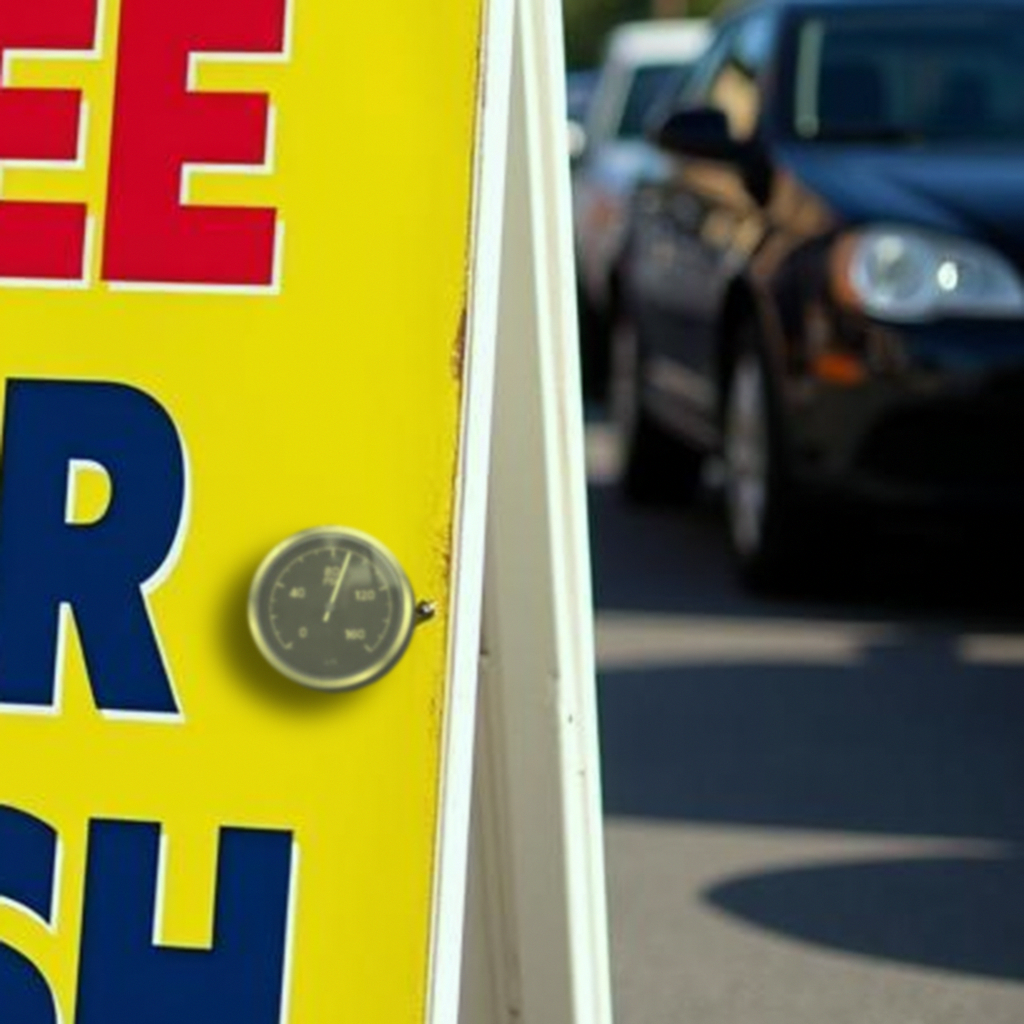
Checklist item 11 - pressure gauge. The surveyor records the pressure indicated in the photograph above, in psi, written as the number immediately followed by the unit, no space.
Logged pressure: 90psi
